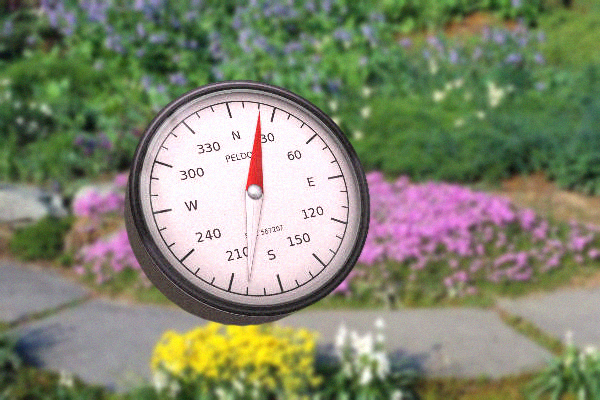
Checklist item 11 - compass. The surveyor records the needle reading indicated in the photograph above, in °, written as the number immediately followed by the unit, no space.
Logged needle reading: 20°
